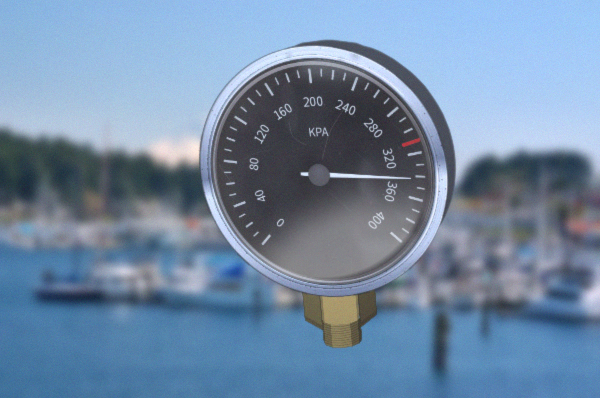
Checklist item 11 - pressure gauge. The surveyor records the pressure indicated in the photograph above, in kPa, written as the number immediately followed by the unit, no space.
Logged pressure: 340kPa
